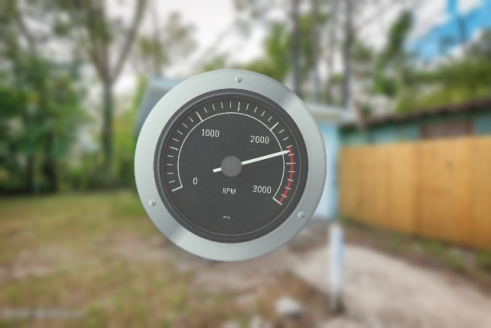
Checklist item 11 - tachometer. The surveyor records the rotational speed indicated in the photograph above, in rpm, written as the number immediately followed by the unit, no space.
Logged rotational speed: 2350rpm
